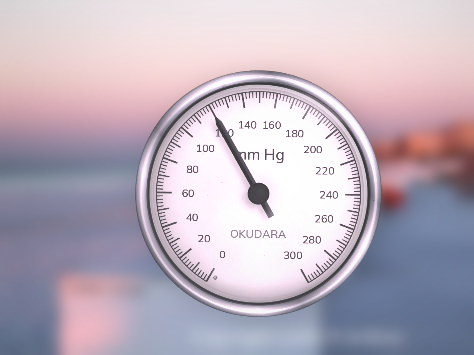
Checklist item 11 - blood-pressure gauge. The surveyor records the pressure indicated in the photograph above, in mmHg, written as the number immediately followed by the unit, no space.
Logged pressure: 120mmHg
